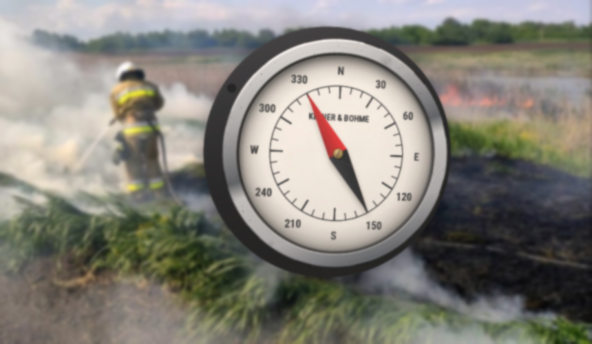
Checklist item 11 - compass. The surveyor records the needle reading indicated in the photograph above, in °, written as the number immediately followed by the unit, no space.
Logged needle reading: 330°
